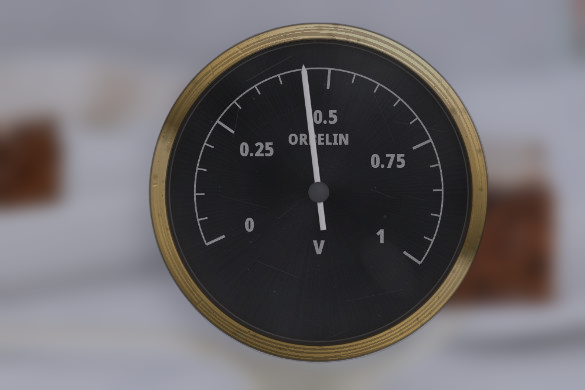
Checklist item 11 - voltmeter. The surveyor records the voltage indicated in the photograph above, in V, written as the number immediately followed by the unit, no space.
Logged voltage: 0.45V
